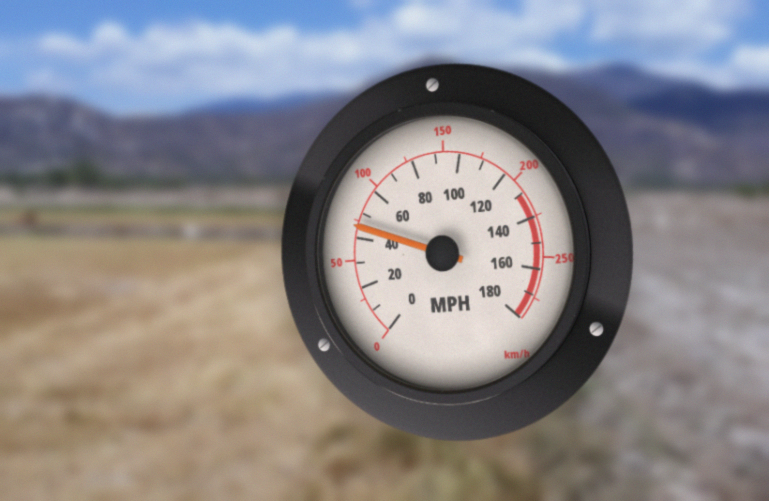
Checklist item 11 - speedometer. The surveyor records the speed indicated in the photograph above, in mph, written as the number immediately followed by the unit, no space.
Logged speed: 45mph
